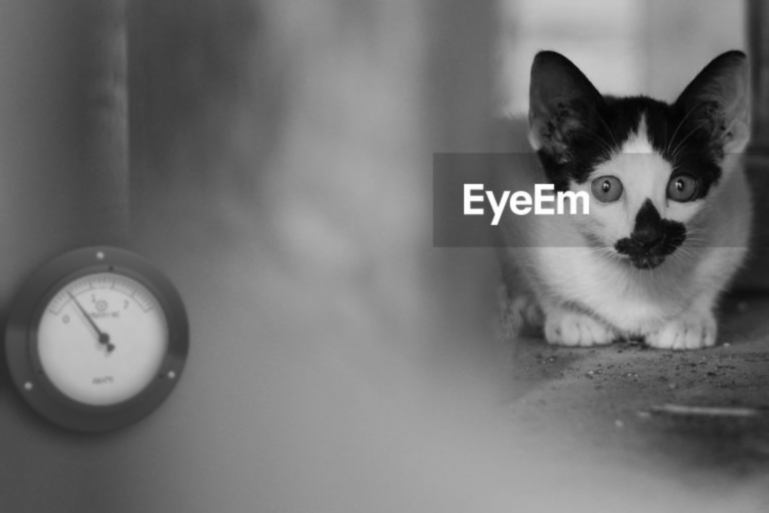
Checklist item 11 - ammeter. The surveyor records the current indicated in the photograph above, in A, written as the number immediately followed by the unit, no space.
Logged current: 0.5A
